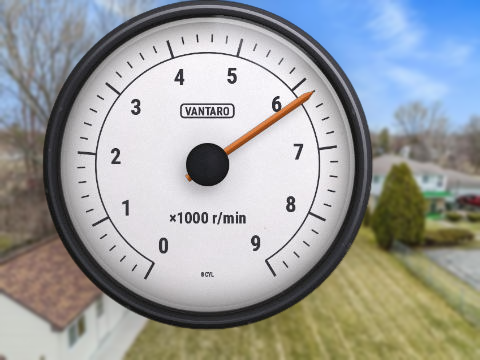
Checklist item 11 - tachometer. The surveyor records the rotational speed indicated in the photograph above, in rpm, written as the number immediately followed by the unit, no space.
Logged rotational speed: 6200rpm
